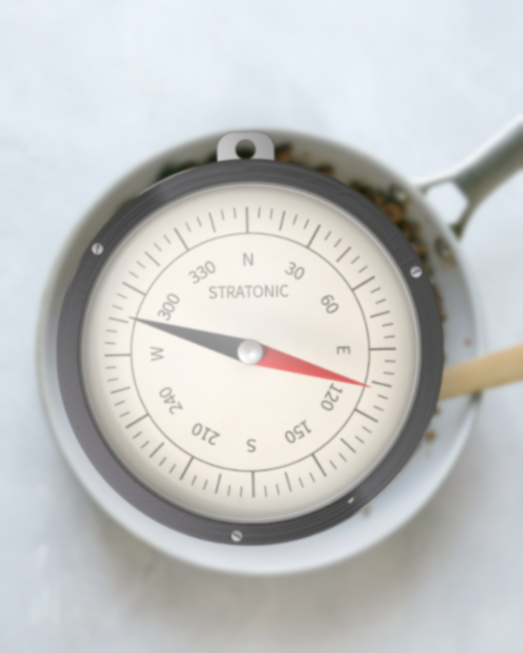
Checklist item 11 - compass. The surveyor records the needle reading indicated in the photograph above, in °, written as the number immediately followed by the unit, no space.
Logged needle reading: 107.5°
